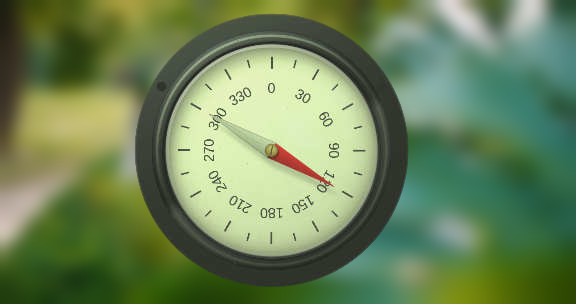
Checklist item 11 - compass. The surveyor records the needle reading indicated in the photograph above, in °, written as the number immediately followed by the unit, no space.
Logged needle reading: 120°
